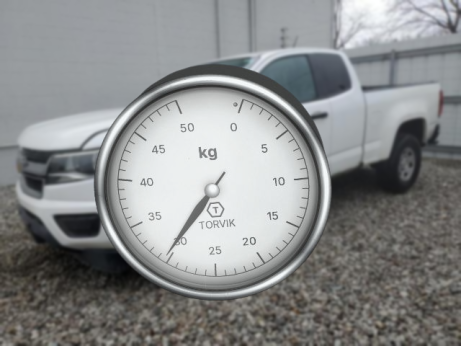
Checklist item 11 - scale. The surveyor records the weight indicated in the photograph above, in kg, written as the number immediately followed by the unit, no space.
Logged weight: 30.5kg
